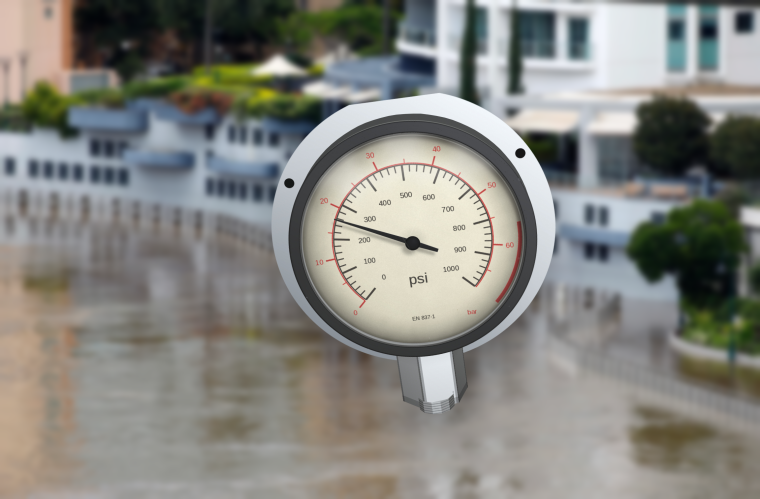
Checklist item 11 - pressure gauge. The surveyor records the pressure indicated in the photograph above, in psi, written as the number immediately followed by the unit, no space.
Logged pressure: 260psi
